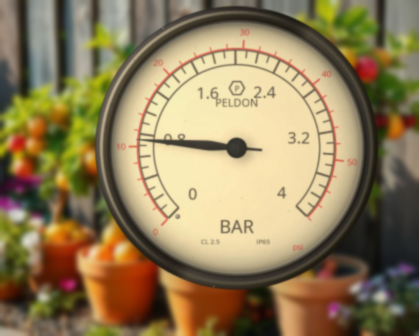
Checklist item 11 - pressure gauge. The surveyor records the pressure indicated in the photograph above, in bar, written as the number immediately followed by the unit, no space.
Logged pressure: 0.75bar
